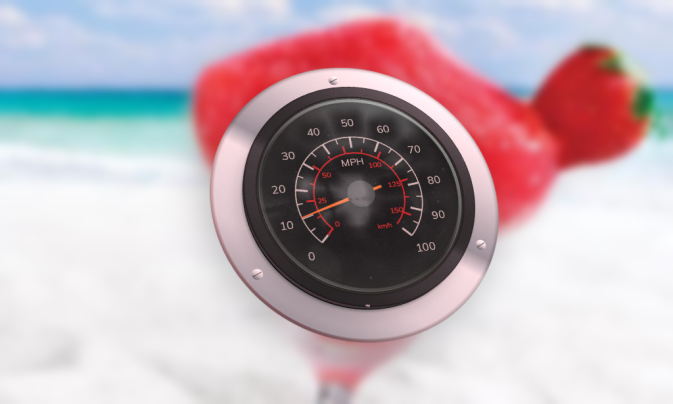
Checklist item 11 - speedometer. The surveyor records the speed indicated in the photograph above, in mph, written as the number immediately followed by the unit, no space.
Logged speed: 10mph
